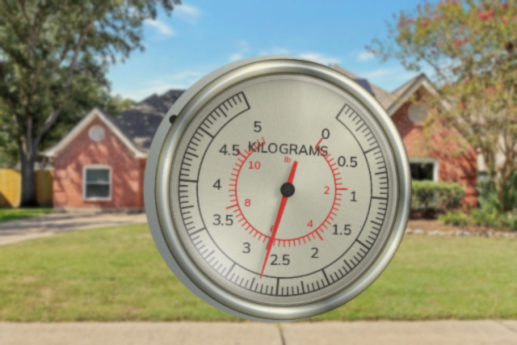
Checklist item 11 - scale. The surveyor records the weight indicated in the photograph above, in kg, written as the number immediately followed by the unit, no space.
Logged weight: 2.7kg
